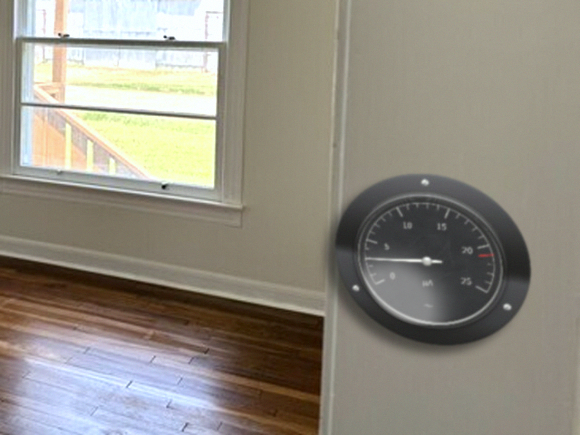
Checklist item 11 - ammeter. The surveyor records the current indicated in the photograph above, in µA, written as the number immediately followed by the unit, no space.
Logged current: 3µA
